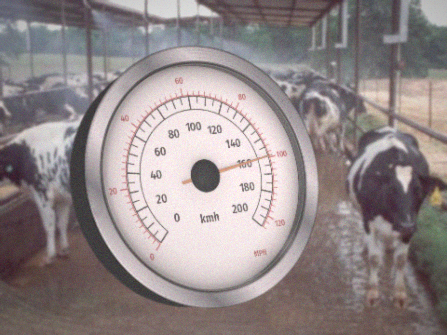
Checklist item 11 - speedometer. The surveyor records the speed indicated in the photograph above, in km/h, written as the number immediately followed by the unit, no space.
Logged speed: 160km/h
